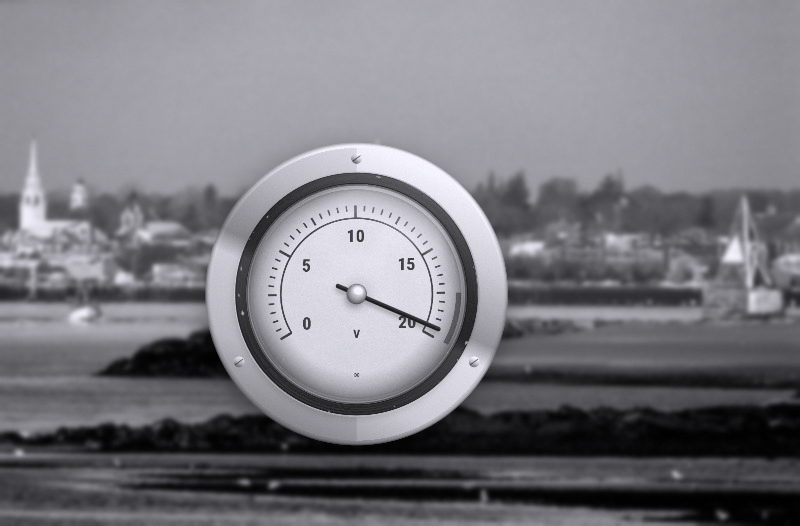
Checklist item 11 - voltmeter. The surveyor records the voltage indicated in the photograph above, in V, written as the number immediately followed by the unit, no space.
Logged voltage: 19.5V
